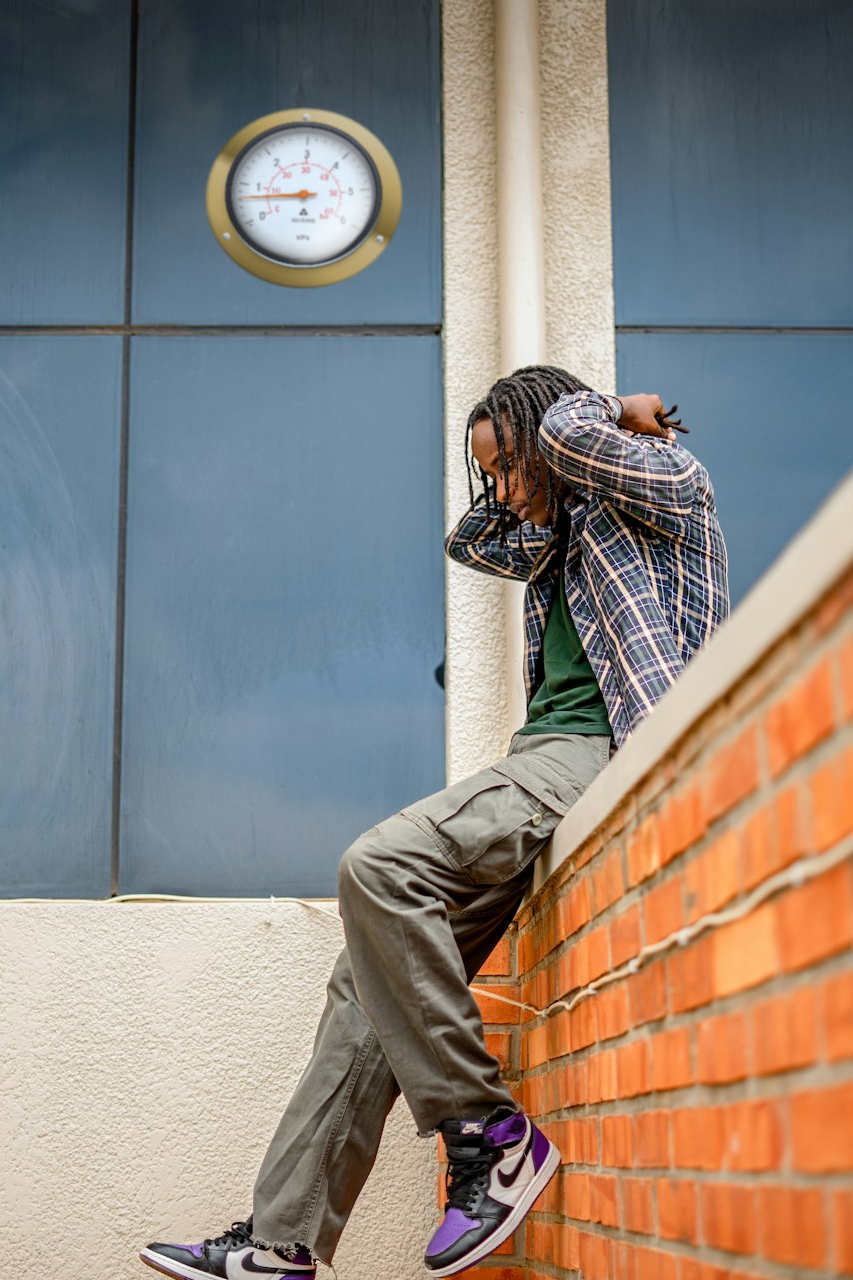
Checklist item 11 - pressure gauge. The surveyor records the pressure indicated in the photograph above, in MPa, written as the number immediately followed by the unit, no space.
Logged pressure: 0.6MPa
